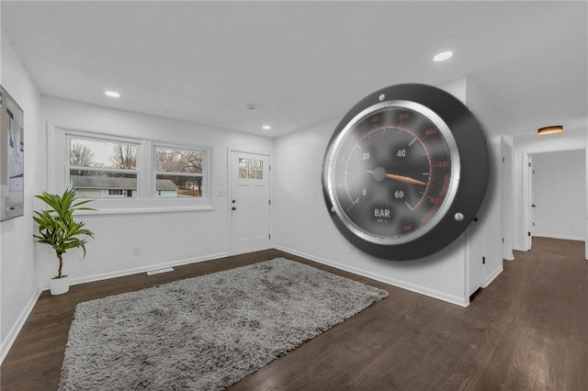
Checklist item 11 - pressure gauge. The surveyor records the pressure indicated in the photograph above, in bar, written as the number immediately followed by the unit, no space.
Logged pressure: 52.5bar
